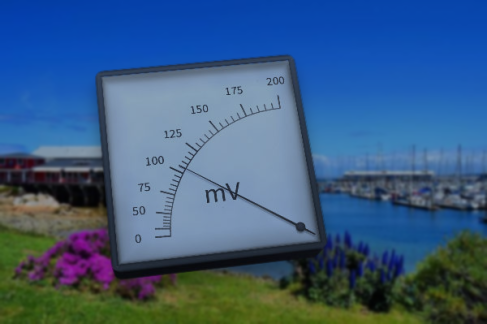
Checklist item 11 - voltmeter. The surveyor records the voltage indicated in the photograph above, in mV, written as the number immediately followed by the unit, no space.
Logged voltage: 105mV
